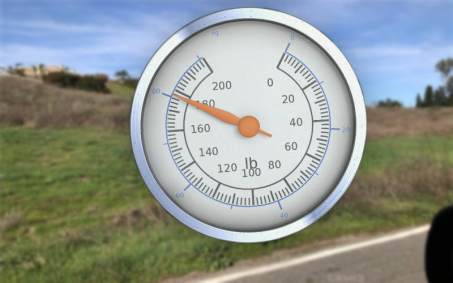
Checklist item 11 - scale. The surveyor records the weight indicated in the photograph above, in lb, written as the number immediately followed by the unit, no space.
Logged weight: 178lb
